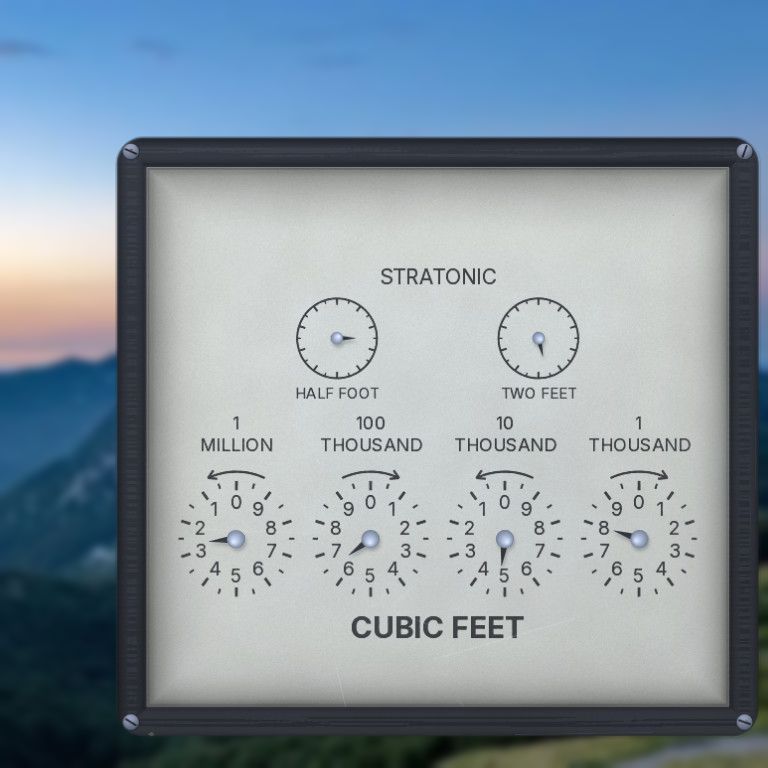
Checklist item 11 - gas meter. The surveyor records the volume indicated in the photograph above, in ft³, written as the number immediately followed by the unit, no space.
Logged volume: 264800ft³
